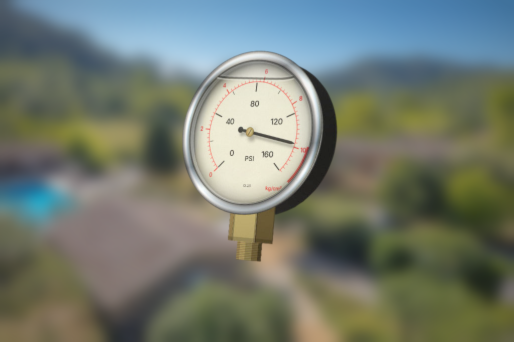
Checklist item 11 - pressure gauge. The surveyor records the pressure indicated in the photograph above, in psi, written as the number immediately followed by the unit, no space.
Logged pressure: 140psi
